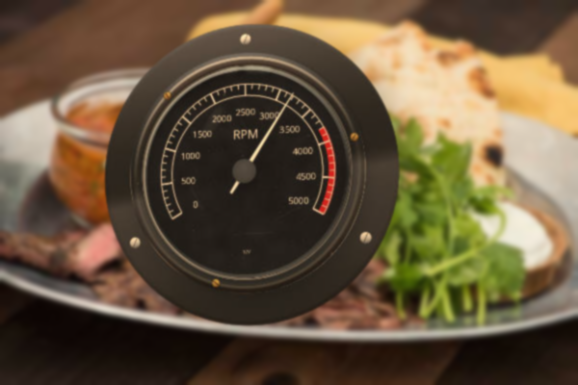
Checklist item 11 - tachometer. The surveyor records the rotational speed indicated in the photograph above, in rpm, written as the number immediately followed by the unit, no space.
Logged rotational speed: 3200rpm
